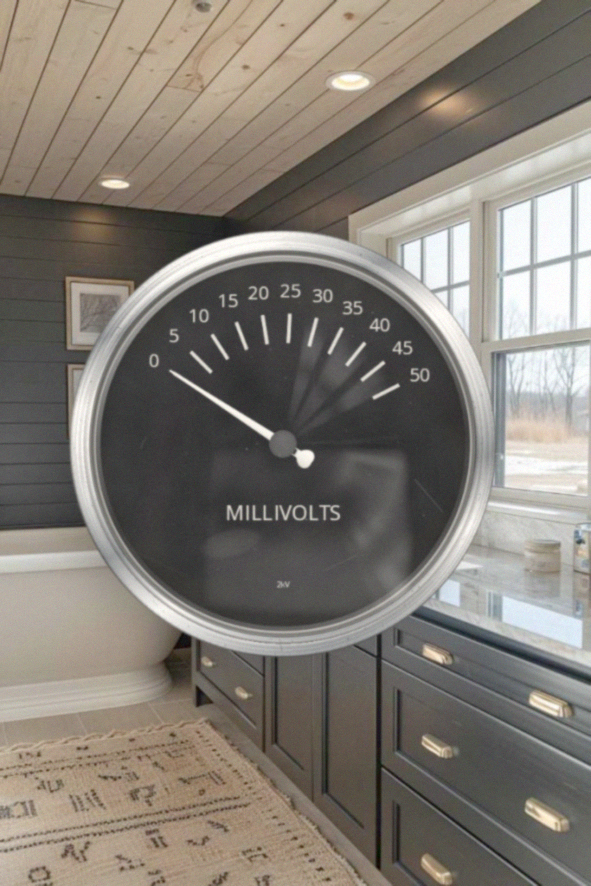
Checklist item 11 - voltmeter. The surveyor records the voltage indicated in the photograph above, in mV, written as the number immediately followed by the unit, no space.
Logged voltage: 0mV
